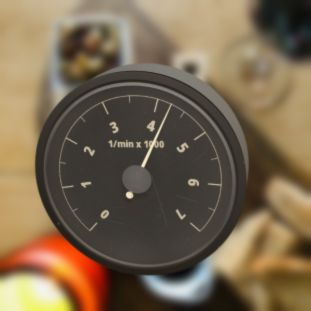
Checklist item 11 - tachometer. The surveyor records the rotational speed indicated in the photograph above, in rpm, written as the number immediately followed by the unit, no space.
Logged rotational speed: 4250rpm
